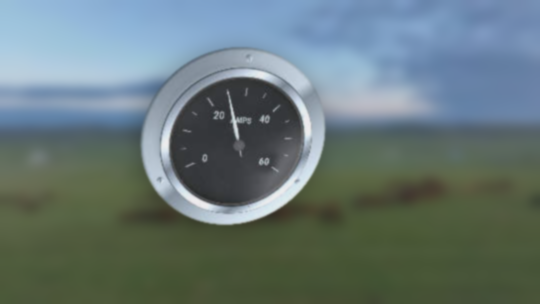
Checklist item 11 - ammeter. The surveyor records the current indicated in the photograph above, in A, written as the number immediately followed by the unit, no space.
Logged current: 25A
